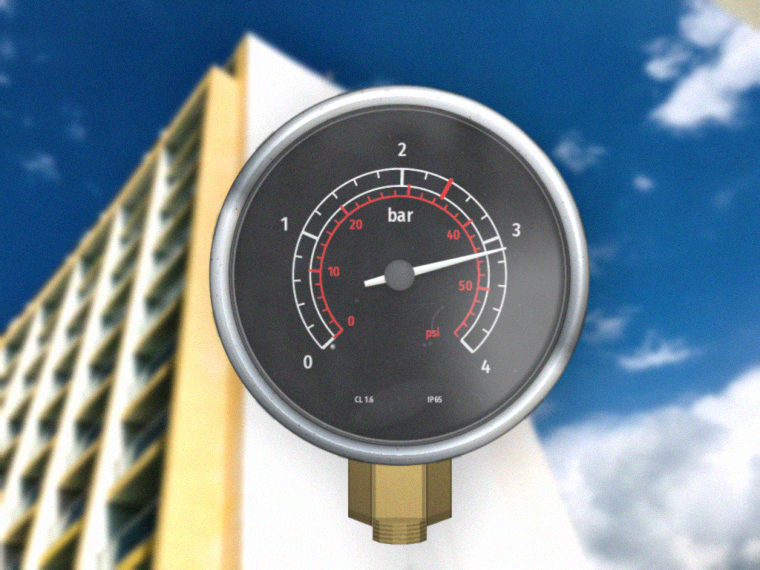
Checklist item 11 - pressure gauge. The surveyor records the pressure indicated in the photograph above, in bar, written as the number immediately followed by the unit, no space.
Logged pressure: 3.1bar
